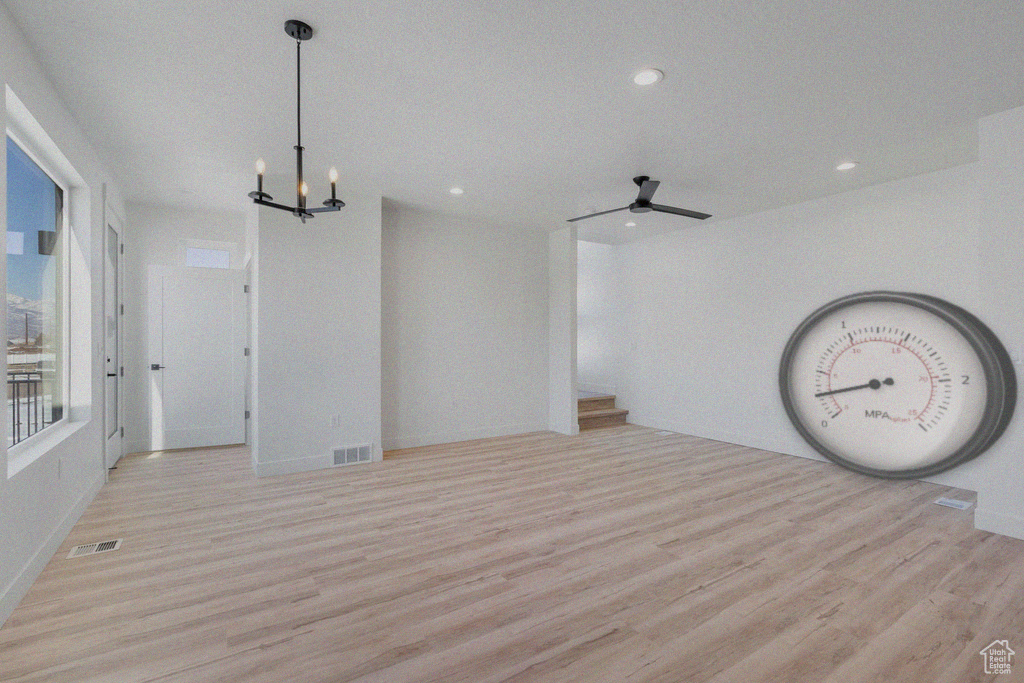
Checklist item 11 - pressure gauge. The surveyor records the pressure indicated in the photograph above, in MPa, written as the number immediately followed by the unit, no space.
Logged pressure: 0.25MPa
